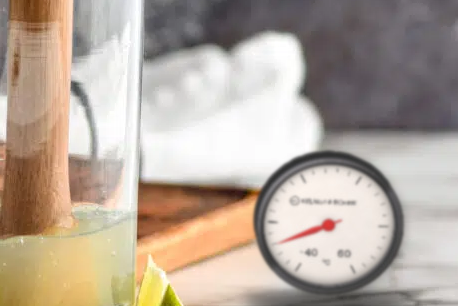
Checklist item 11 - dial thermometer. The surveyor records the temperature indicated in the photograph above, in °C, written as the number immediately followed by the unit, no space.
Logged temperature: -28°C
